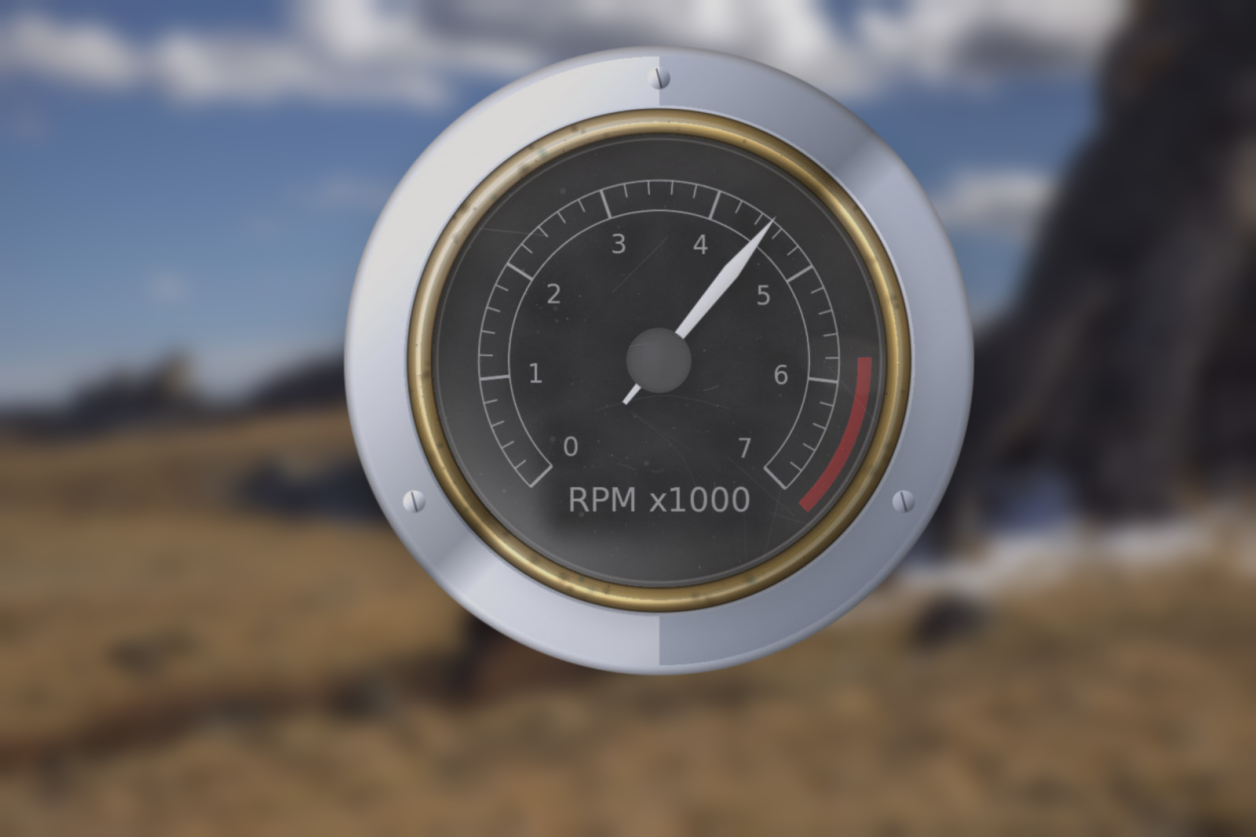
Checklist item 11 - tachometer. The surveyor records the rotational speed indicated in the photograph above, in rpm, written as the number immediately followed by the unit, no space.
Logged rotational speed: 4500rpm
